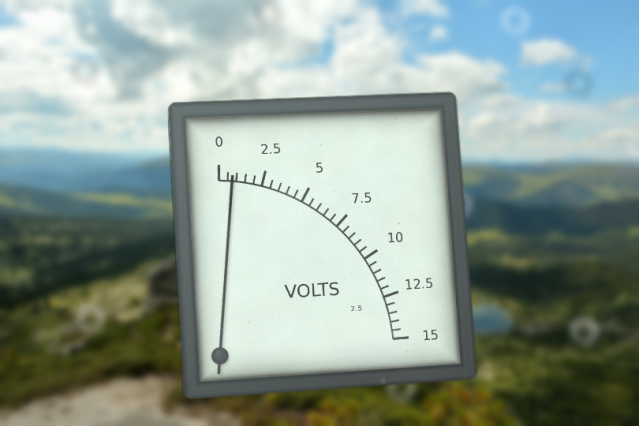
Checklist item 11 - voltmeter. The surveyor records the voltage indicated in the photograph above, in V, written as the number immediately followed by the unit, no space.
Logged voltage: 0.75V
